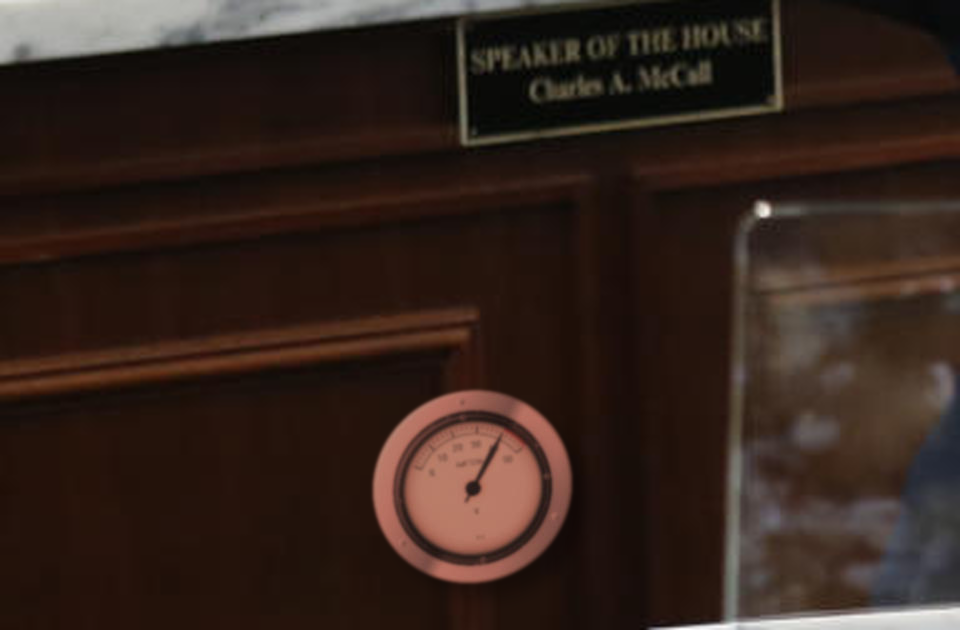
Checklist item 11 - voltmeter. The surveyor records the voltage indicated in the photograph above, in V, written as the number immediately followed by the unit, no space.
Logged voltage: 40V
